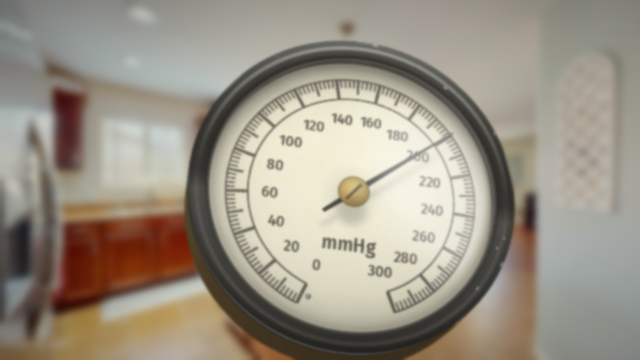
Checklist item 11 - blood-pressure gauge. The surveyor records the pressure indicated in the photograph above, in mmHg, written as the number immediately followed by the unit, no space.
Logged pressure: 200mmHg
